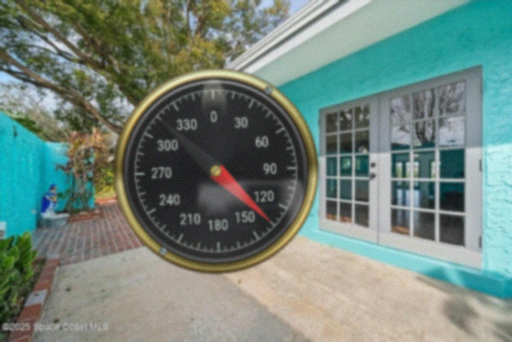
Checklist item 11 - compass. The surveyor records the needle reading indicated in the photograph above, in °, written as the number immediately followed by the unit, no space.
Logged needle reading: 135°
